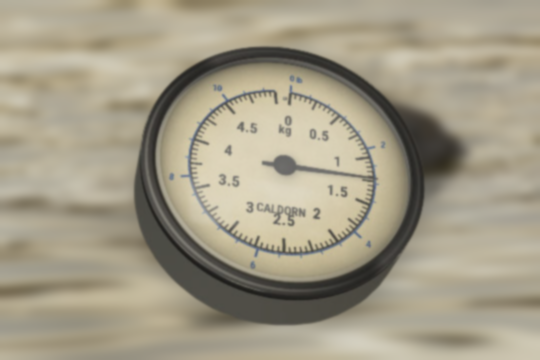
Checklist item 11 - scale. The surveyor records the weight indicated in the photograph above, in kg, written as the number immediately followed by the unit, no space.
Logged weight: 1.25kg
